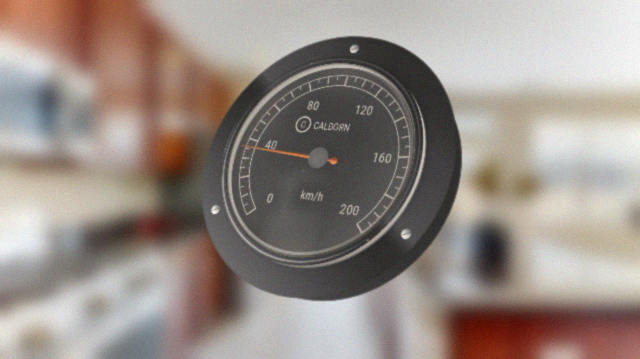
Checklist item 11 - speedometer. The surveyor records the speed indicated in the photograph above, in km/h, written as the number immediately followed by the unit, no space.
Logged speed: 35km/h
